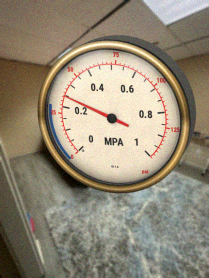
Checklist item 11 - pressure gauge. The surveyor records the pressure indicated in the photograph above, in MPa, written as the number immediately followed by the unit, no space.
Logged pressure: 0.25MPa
